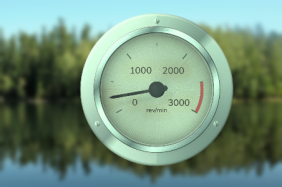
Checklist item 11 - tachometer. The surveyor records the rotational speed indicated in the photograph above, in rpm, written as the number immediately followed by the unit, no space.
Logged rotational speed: 250rpm
